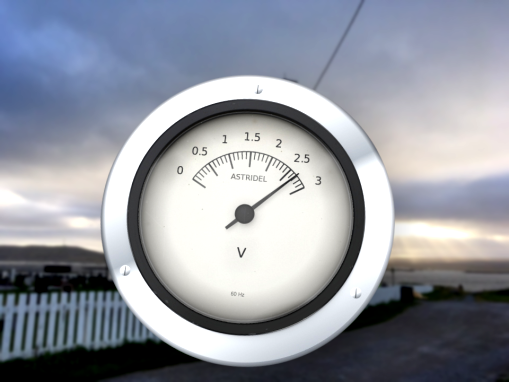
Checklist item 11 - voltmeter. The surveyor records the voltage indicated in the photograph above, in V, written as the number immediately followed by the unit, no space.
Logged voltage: 2.7V
